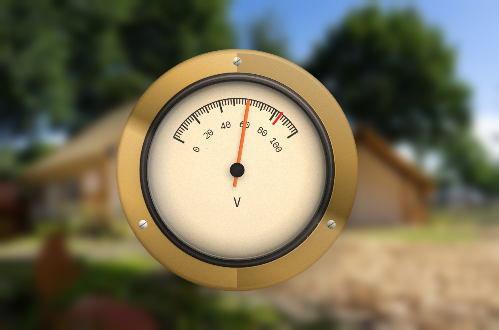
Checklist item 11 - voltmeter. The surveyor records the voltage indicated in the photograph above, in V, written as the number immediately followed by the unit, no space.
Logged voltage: 60V
